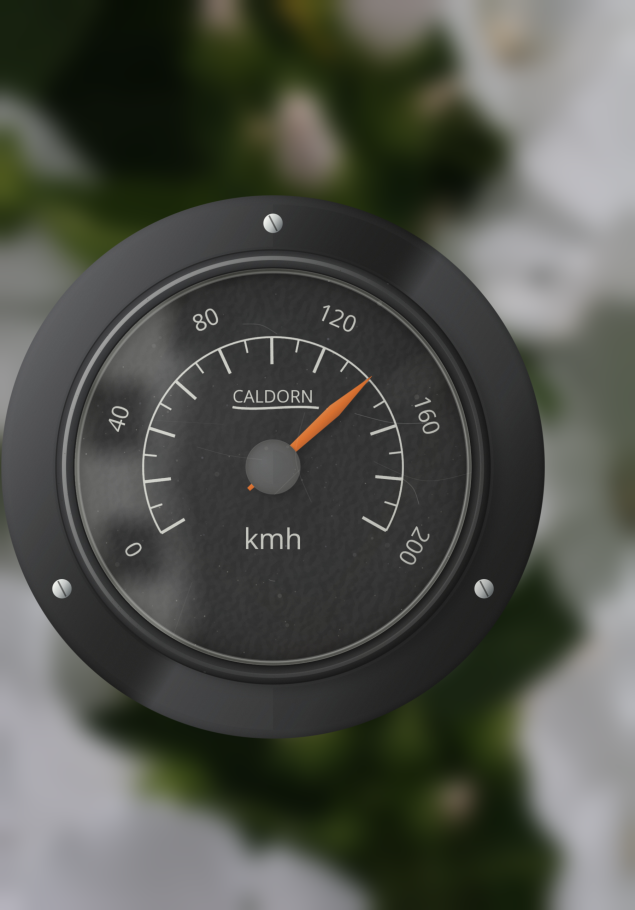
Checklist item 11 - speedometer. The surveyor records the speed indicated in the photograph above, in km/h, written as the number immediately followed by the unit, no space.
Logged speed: 140km/h
